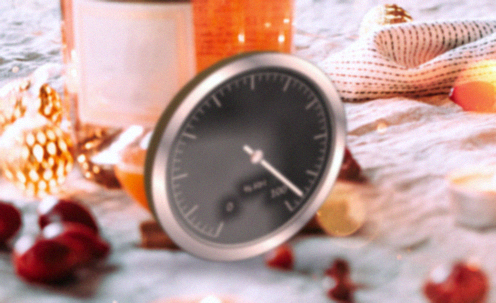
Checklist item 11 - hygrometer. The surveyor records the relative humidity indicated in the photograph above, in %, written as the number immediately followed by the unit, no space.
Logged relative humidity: 96%
